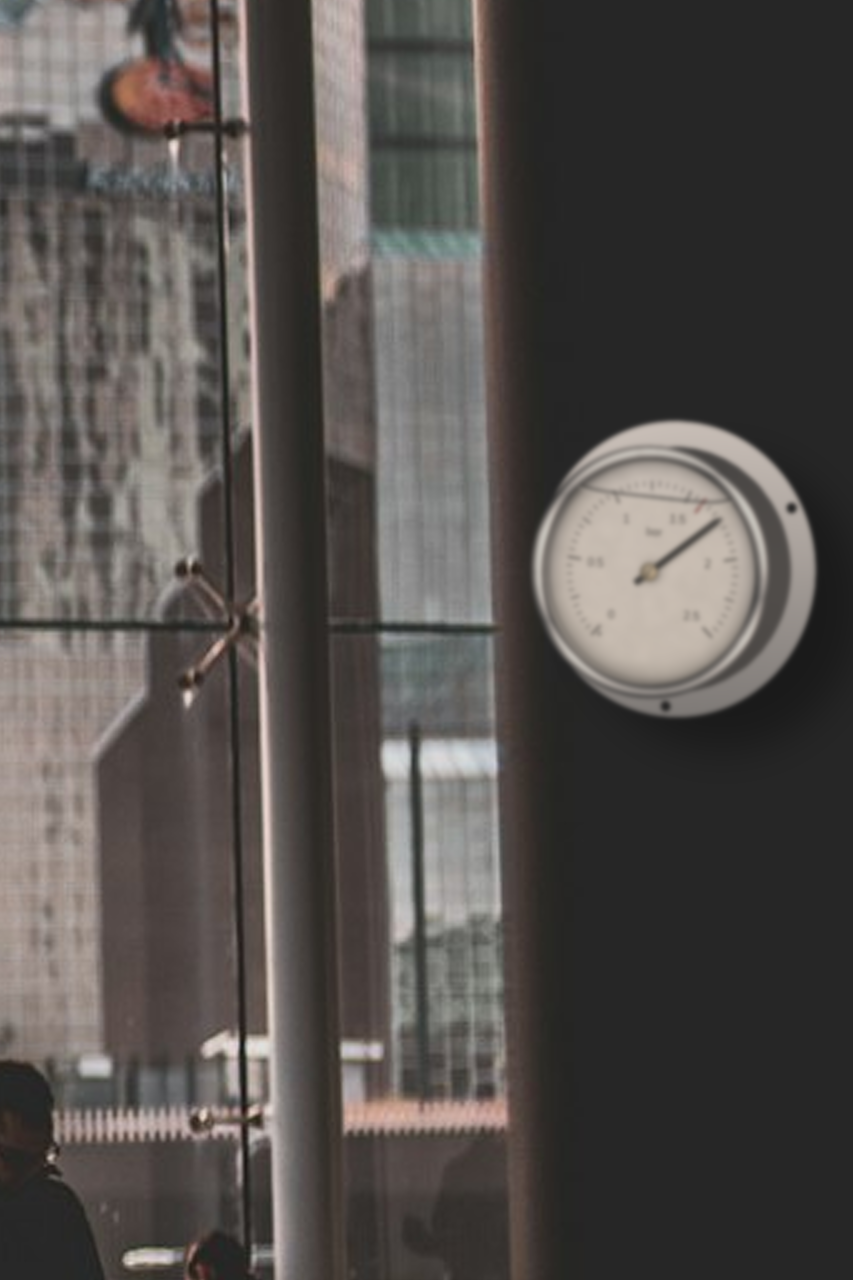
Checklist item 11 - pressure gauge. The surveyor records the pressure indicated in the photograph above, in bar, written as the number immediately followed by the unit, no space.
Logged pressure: 1.75bar
